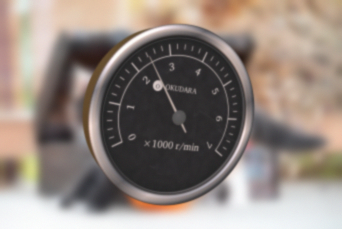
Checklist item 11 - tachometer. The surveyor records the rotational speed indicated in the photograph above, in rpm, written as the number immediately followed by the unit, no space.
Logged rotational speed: 2400rpm
